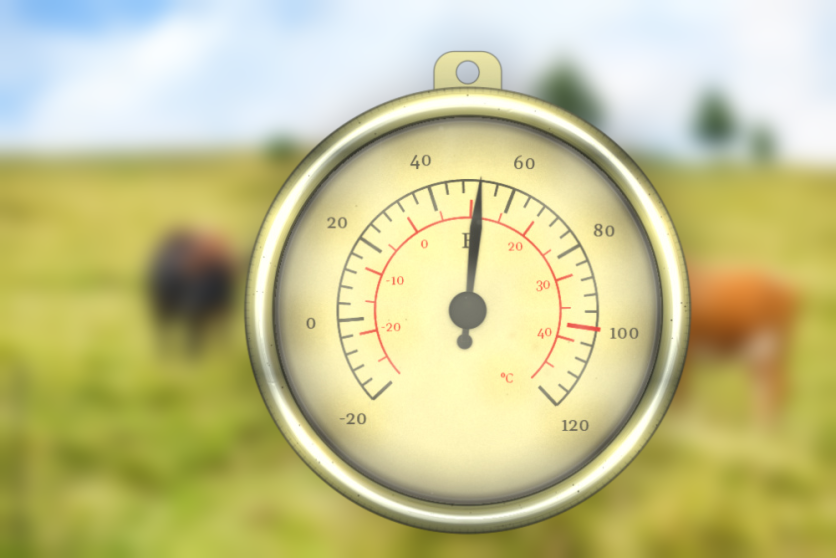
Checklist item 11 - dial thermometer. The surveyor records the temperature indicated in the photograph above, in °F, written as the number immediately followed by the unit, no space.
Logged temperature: 52°F
